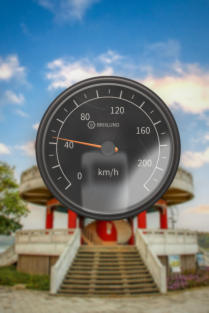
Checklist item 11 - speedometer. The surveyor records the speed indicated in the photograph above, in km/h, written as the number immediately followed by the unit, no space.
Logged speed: 45km/h
